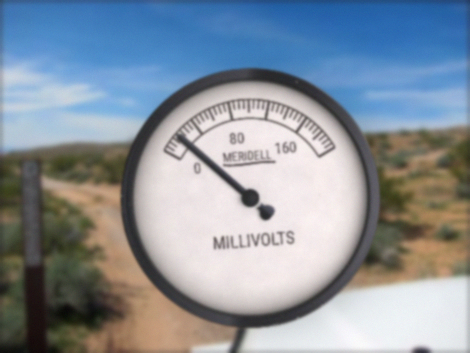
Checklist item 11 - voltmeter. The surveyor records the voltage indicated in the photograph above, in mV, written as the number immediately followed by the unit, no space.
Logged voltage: 20mV
